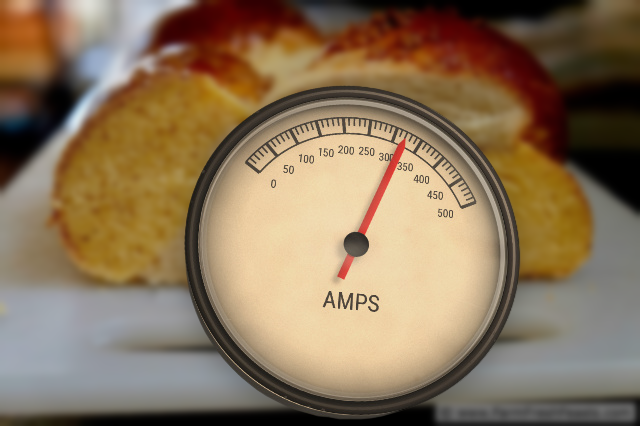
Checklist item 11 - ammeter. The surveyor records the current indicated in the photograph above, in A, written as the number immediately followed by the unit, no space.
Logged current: 320A
